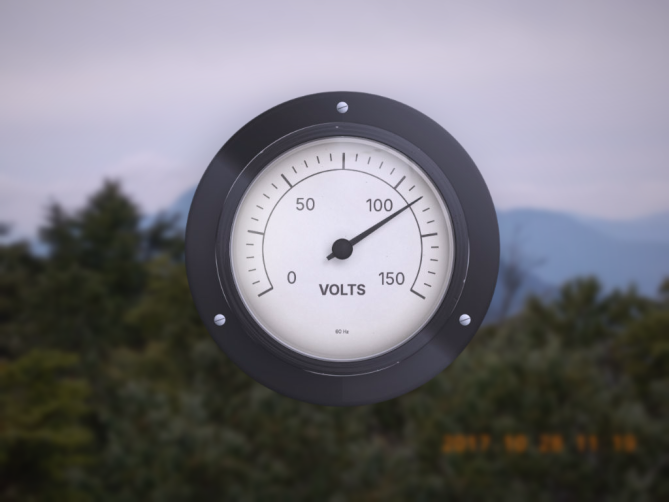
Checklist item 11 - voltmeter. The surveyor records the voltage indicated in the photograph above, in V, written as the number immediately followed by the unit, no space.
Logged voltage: 110V
